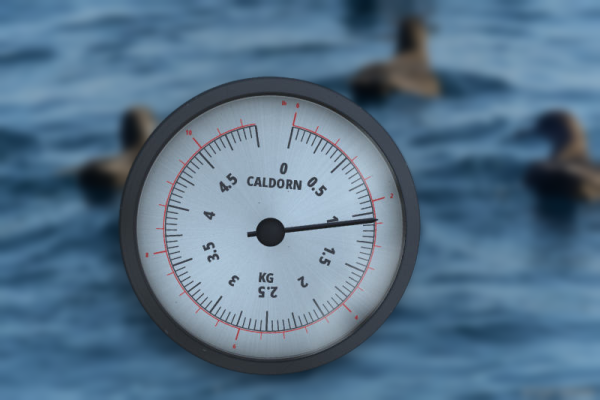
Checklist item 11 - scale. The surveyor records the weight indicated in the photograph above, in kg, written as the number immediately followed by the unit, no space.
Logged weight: 1.05kg
